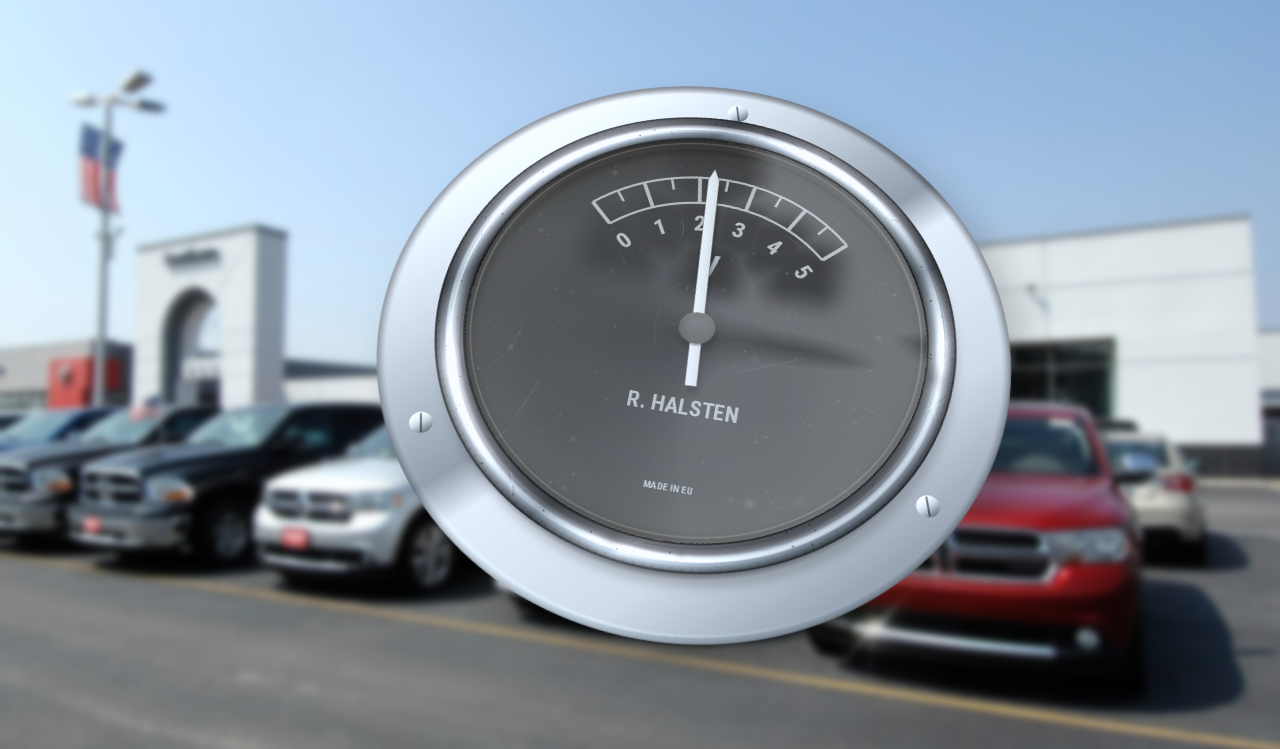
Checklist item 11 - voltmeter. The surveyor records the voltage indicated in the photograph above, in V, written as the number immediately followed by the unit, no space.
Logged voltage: 2.25V
